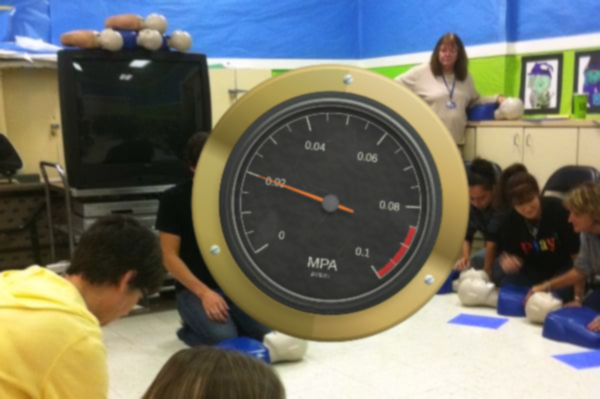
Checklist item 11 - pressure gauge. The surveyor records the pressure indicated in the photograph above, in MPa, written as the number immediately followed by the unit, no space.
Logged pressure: 0.02MPa
